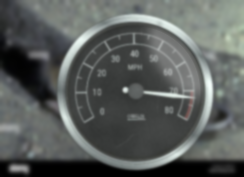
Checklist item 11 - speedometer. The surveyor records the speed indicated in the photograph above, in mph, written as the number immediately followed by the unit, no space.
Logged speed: 72.5mph
